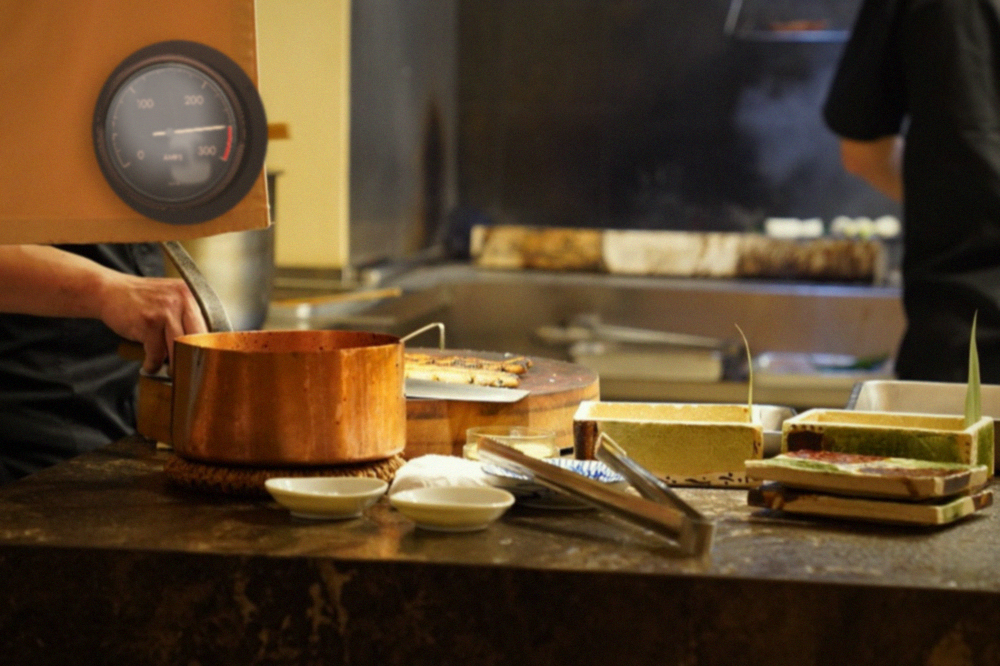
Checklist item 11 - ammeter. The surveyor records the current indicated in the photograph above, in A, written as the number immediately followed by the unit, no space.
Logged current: 260A
